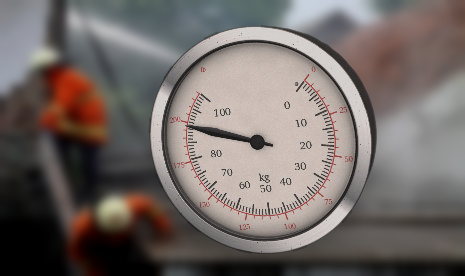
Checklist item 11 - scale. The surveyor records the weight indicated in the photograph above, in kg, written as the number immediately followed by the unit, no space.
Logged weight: 90kg
